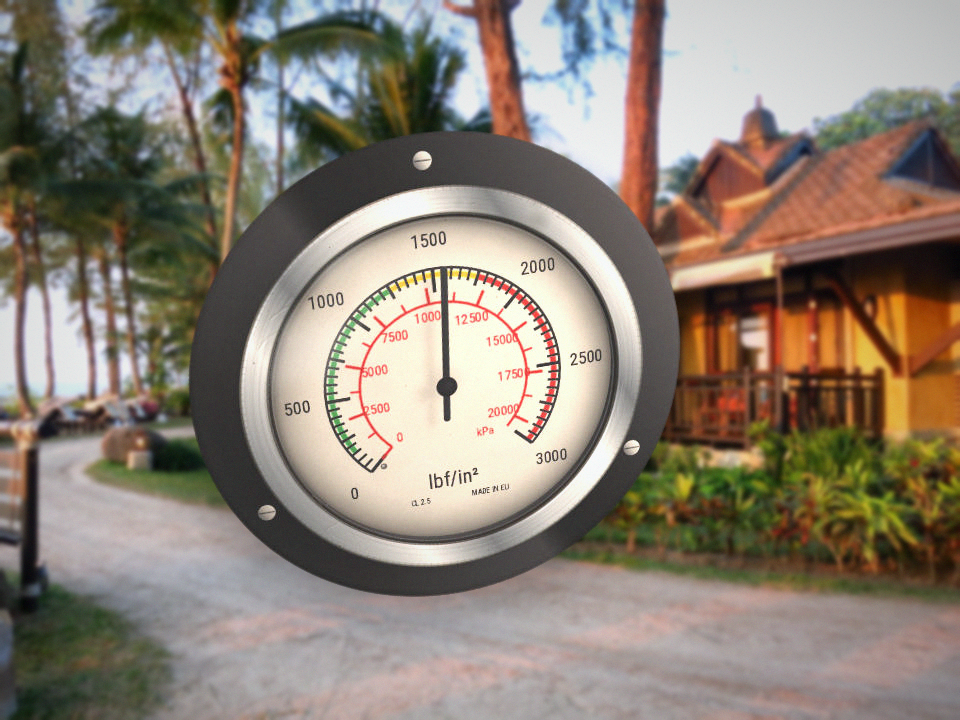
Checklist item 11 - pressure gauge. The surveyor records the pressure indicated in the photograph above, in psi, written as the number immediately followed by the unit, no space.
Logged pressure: 1550psi
